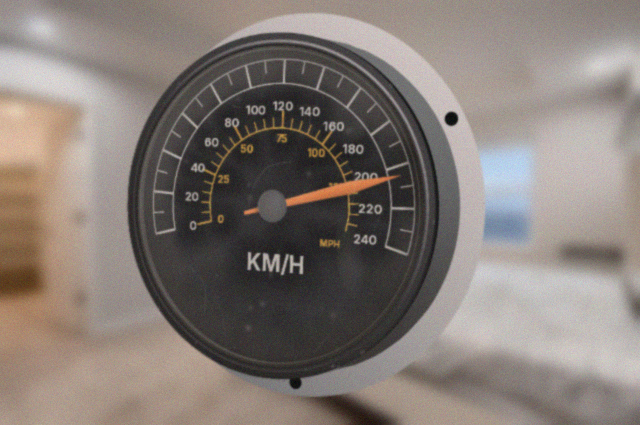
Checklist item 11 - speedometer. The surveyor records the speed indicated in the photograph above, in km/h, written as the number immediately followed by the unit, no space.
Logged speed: 205km/h
